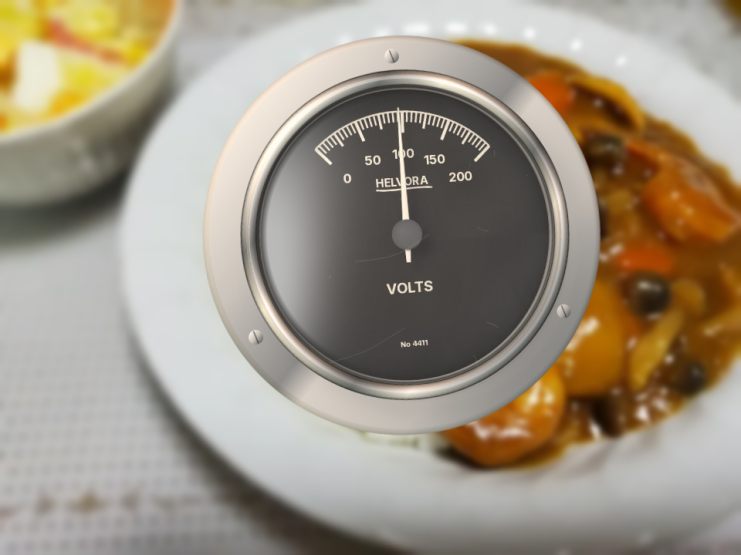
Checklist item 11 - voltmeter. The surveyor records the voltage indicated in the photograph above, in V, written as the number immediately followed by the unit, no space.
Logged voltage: 95V
